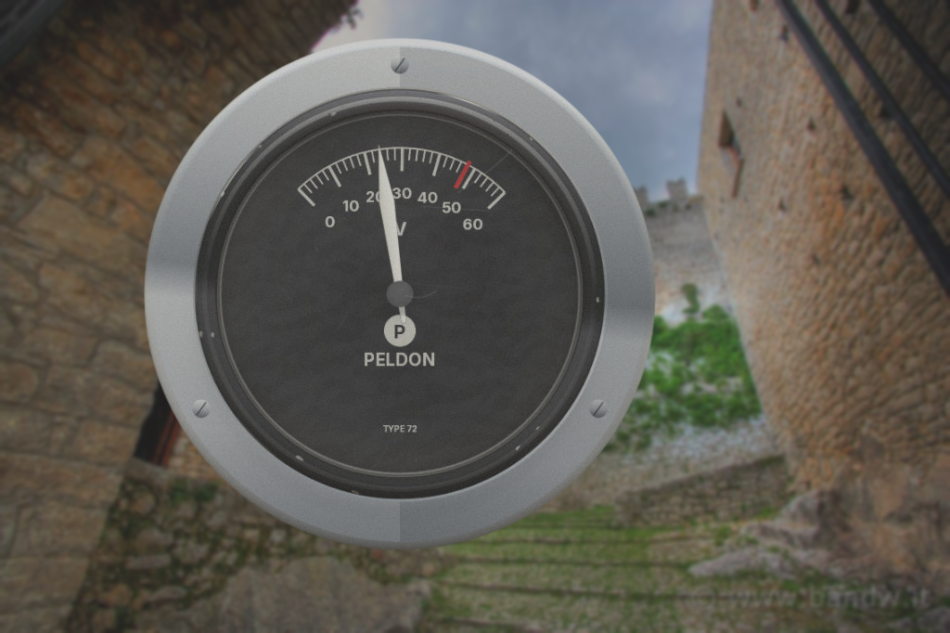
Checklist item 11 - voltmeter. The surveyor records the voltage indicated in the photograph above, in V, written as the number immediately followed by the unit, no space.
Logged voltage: 24V
